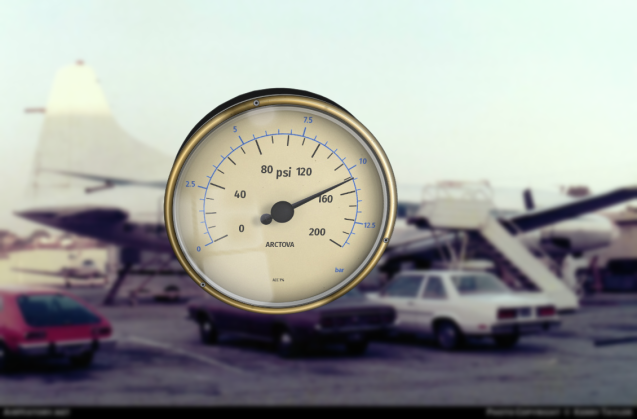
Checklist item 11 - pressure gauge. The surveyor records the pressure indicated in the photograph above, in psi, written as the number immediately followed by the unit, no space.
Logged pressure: 150psi
